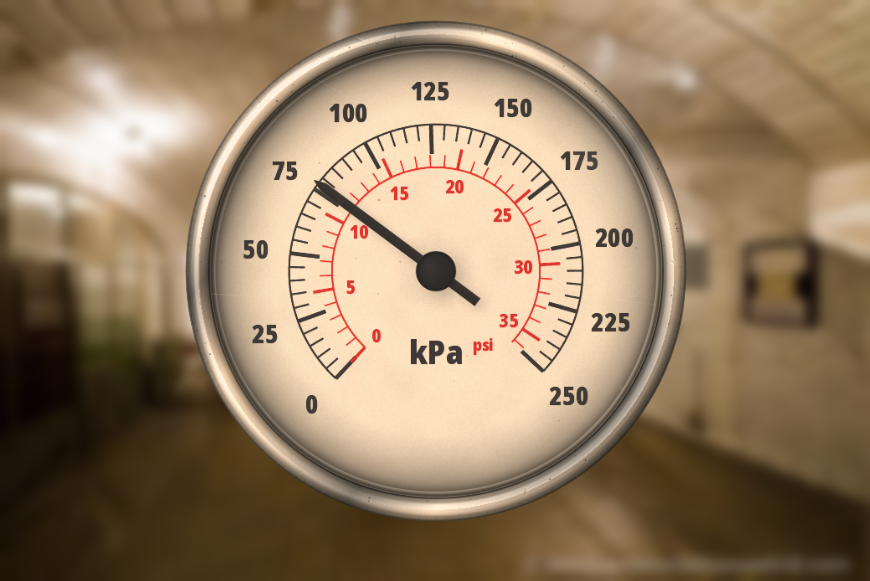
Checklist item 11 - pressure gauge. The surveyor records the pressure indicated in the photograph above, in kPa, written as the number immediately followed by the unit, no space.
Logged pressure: 77.5kPa
